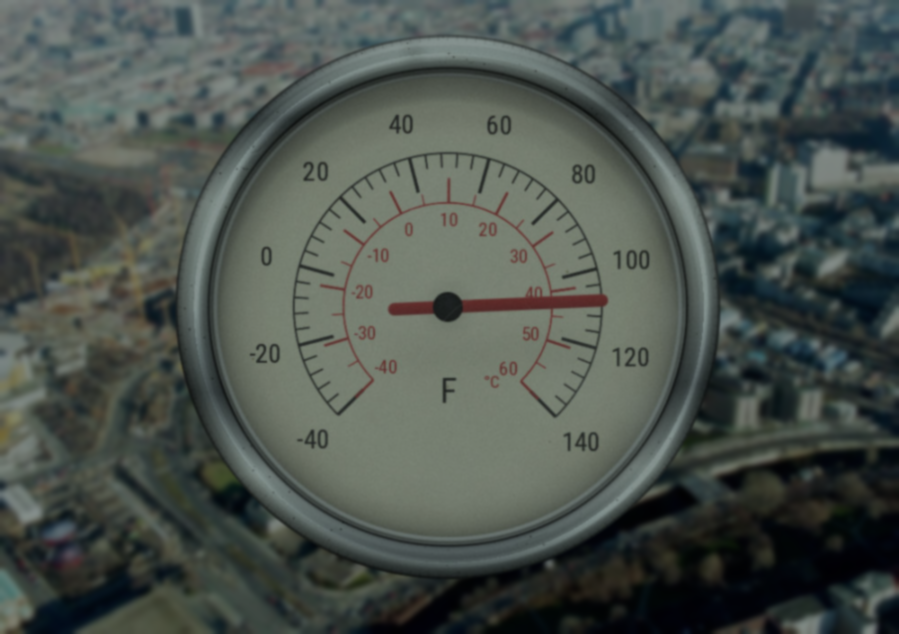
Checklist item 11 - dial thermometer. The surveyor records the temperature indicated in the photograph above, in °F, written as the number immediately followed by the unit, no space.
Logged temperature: 108°F
